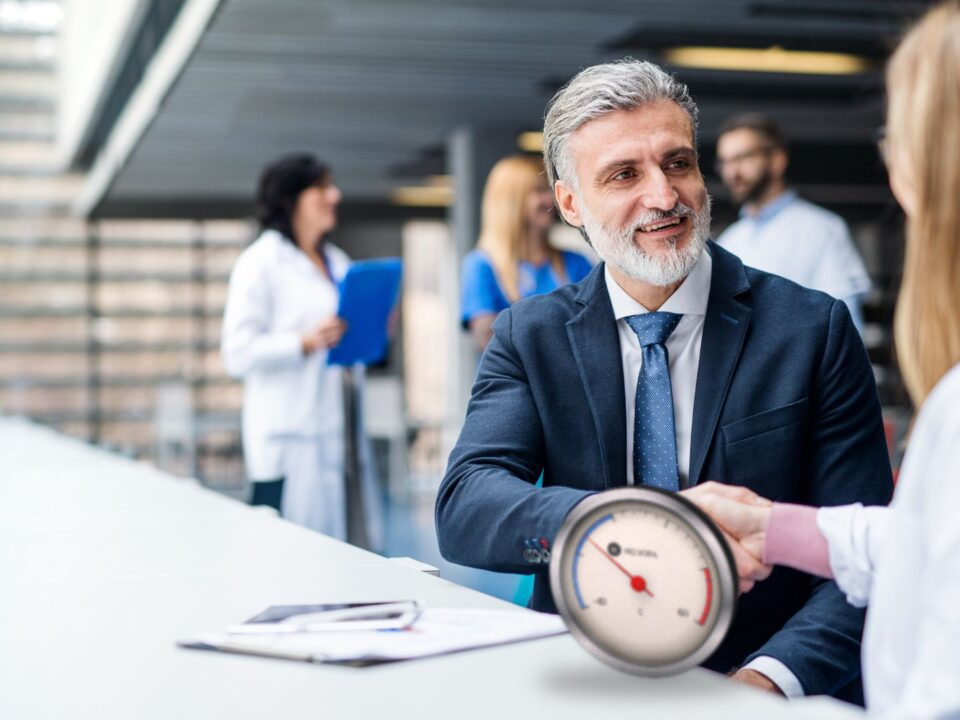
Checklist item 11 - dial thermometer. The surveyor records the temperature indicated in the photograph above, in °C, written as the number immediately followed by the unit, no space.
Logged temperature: -12°C
